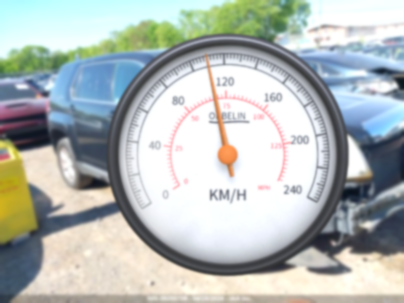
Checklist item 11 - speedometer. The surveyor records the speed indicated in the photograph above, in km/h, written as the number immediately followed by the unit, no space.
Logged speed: 110km/h
